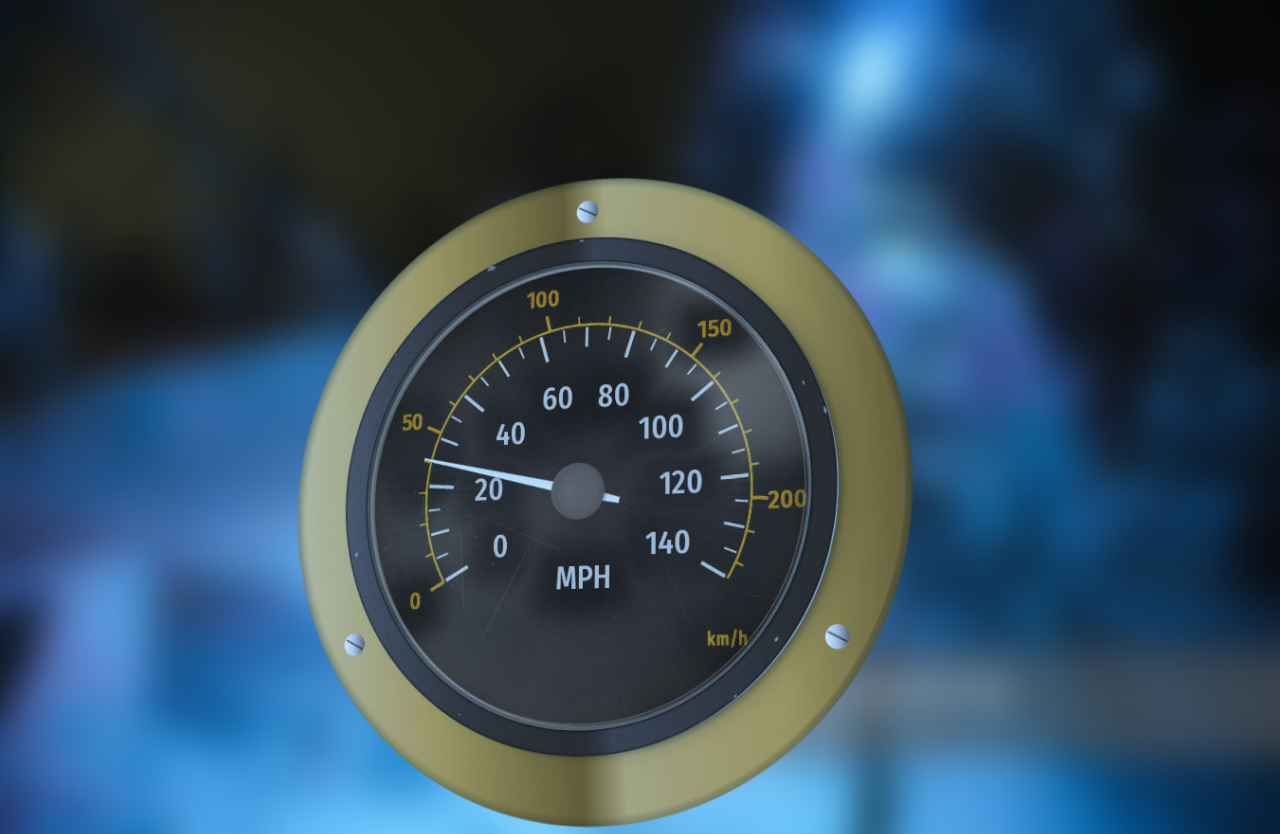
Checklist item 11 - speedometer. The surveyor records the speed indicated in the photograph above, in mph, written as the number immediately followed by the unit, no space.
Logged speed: 25mph
